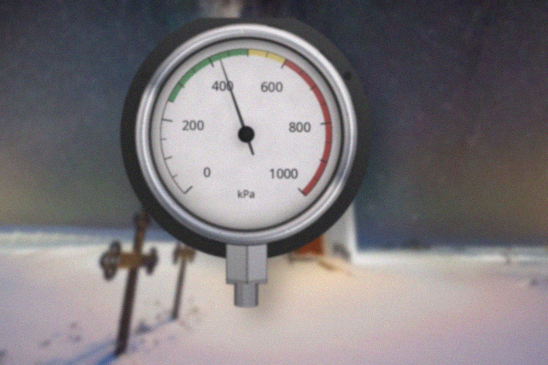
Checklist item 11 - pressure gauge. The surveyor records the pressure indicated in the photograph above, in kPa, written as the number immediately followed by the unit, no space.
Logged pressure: 425kPa
